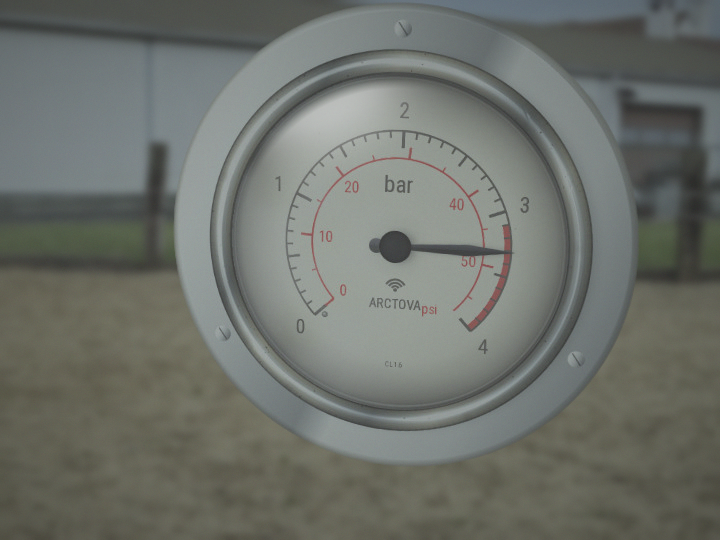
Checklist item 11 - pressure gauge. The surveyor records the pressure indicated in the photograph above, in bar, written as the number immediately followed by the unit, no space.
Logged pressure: 3.3bar
